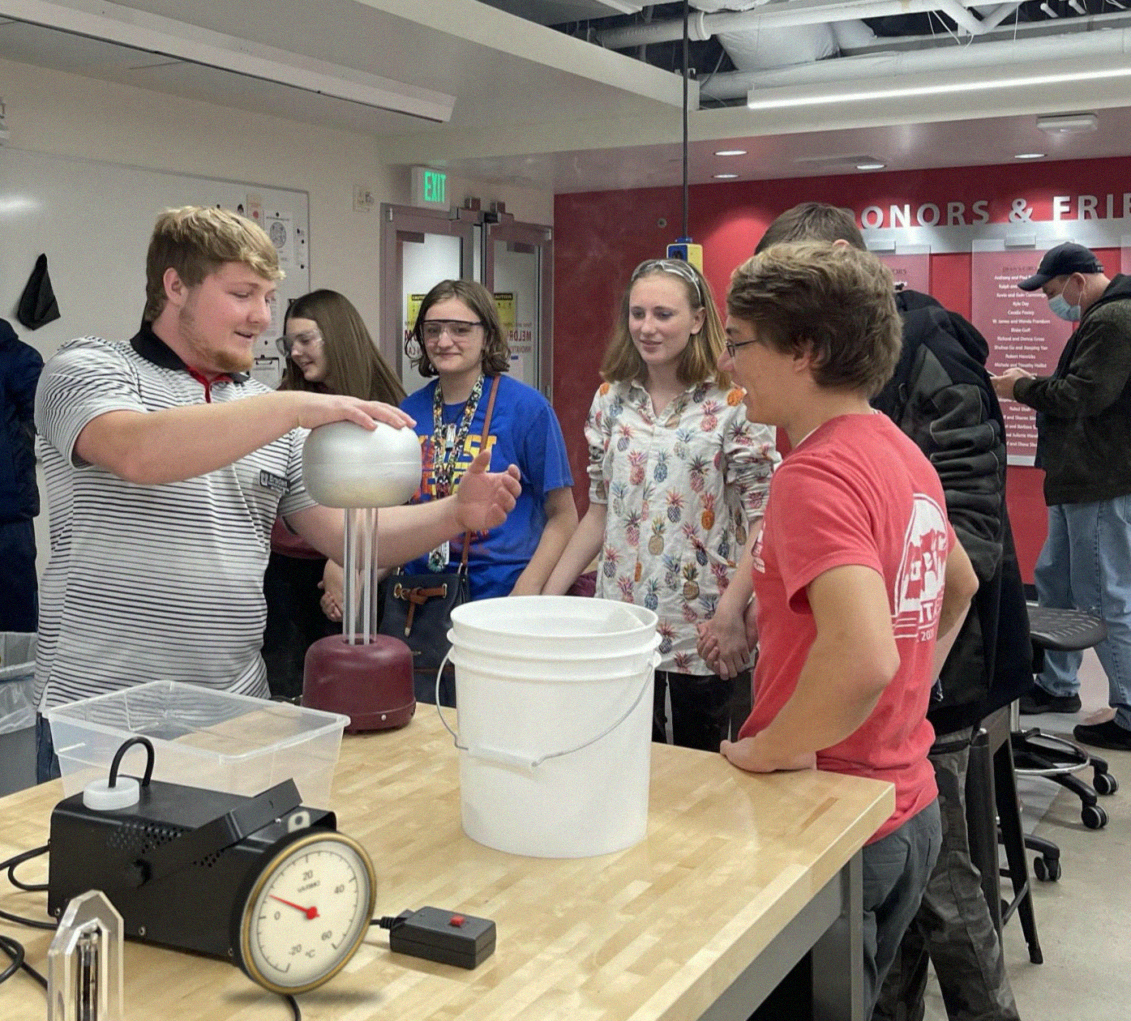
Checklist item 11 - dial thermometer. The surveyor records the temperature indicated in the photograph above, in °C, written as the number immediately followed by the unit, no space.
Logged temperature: 6°C
